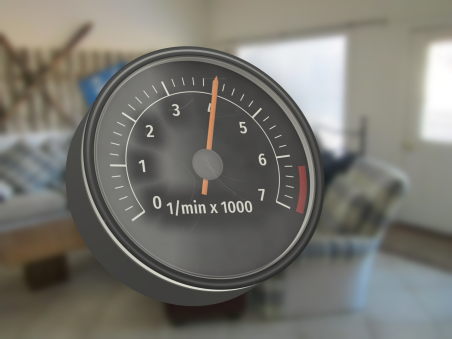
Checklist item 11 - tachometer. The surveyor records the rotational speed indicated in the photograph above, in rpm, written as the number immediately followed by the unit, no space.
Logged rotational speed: 4000rpm
